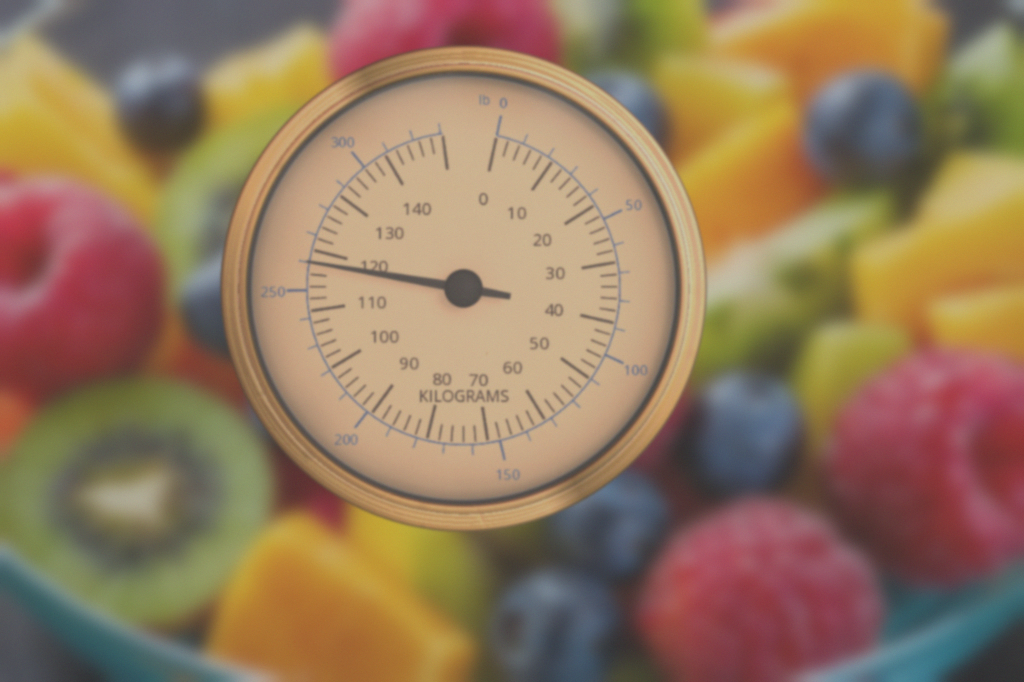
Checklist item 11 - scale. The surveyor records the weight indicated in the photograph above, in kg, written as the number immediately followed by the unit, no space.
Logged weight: 118kg
